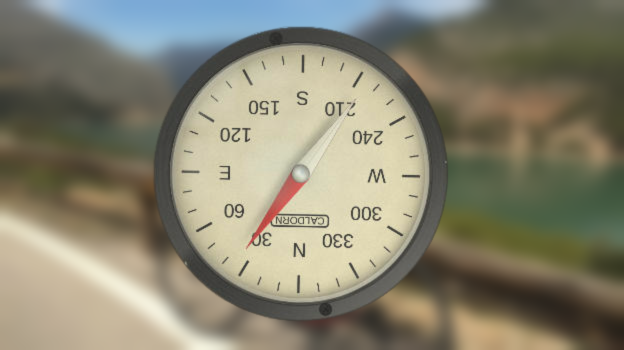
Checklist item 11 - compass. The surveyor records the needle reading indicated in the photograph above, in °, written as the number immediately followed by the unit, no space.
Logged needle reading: 35°
